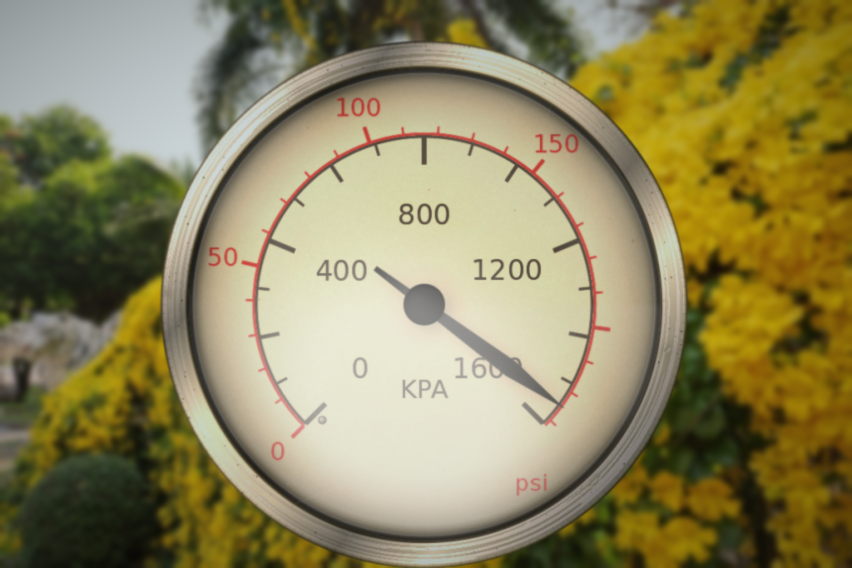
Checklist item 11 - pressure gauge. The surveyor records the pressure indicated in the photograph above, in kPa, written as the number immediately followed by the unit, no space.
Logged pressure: 1550kPa
